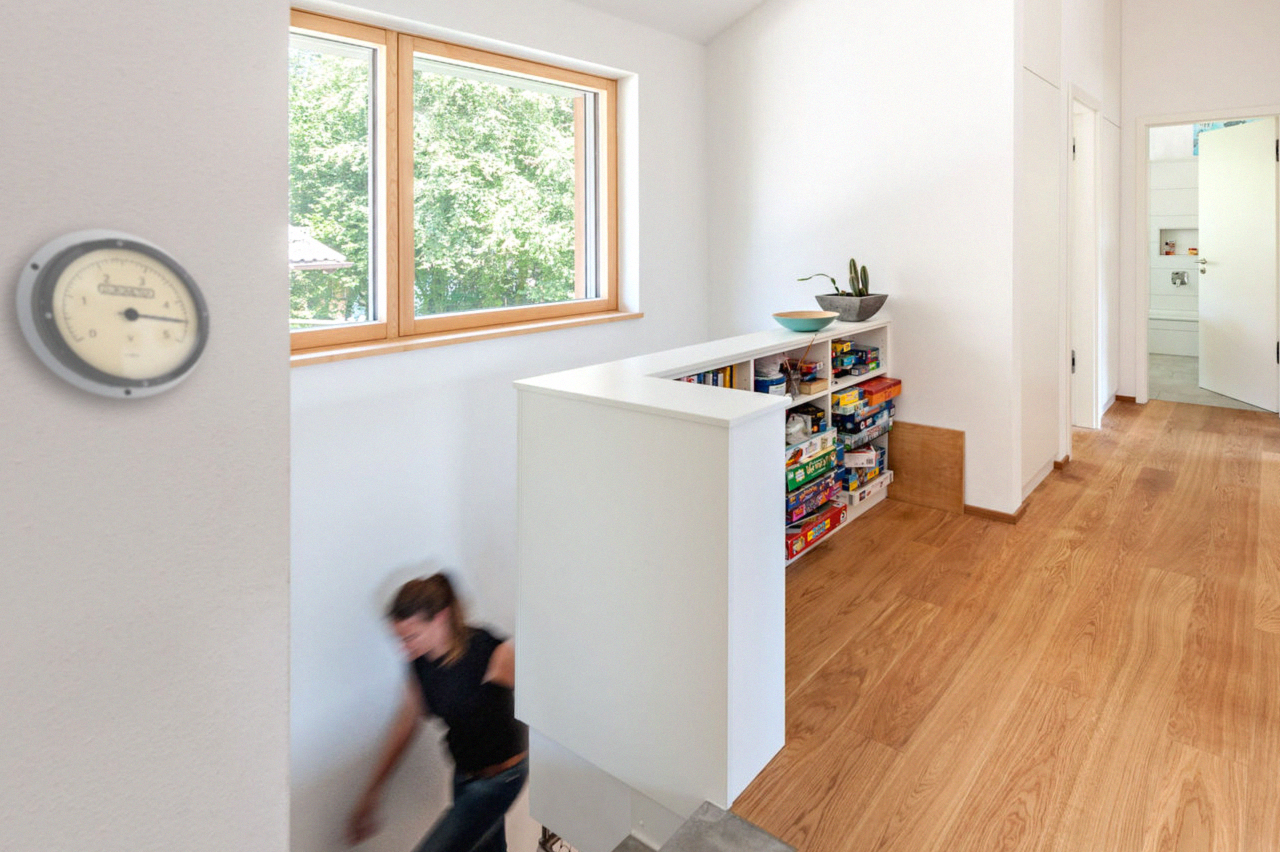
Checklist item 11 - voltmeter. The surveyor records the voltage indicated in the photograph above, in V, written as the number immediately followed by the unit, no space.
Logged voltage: 4.5V
